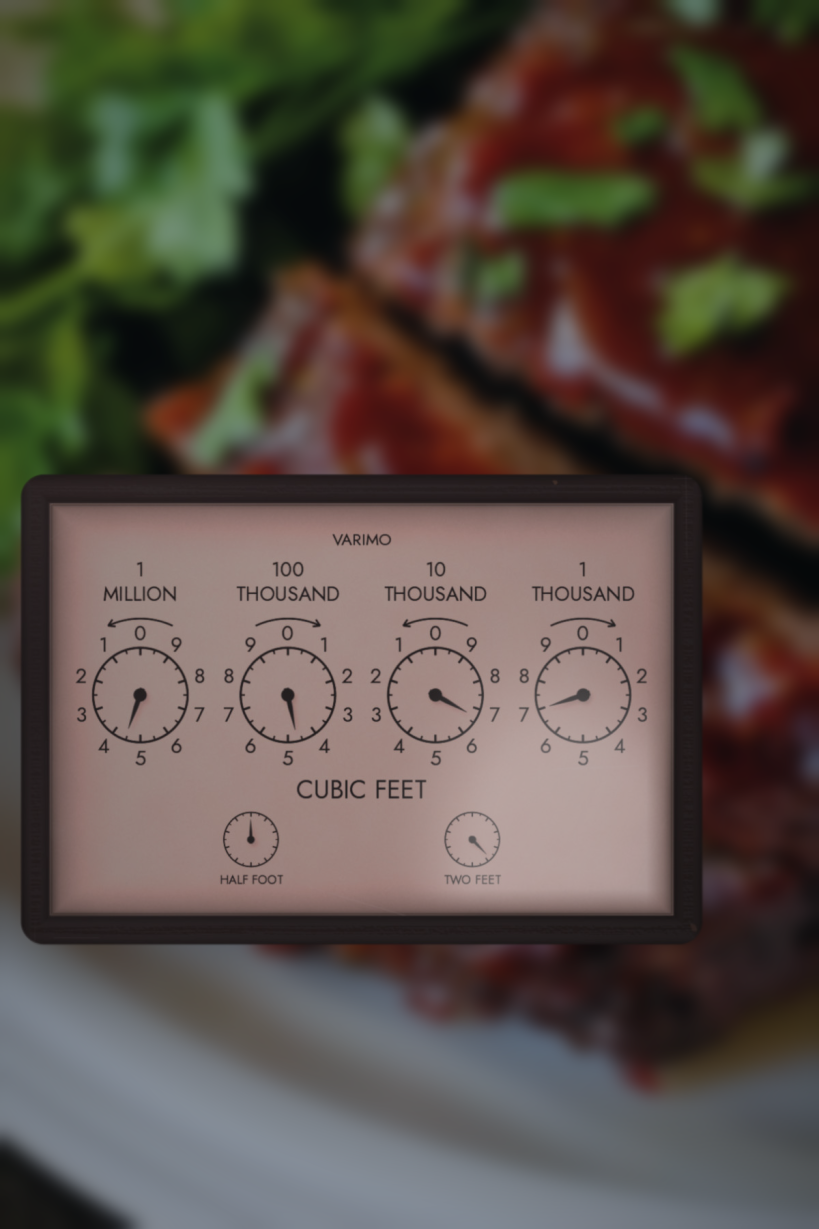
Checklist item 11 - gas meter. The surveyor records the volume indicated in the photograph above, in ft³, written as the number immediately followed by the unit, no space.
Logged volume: 446700ft³
